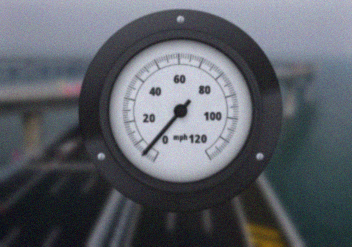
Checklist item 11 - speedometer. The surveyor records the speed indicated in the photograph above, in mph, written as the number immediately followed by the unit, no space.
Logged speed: 5mph
